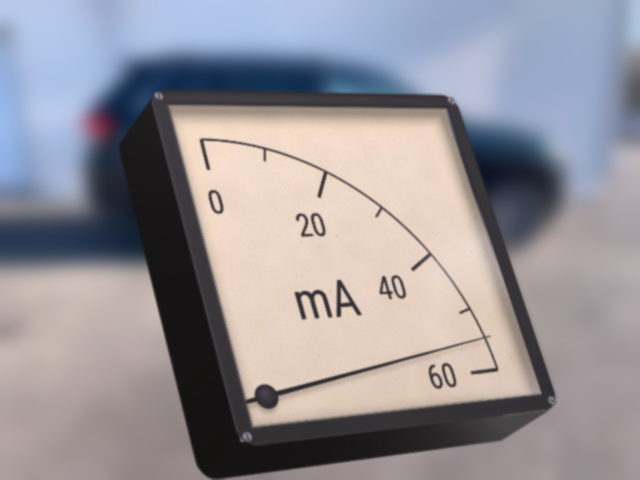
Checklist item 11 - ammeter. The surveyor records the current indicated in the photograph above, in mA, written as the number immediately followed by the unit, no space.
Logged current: 55mA
